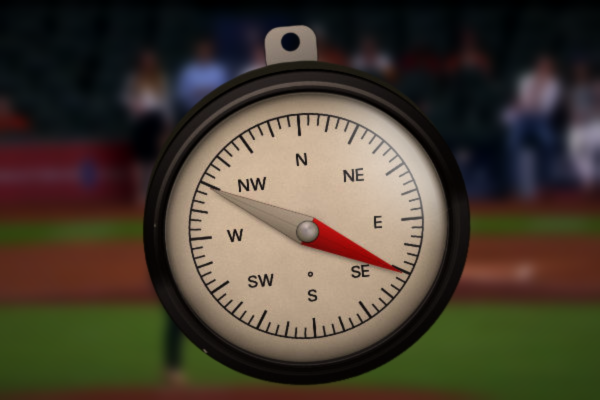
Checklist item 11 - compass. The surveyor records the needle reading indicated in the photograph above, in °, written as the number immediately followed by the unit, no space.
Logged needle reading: 120°
